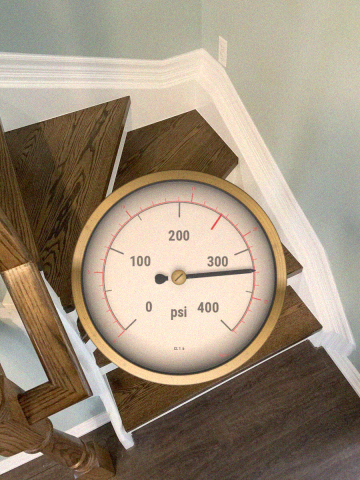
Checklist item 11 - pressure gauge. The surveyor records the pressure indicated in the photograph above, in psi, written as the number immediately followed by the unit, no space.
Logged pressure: 325psi
